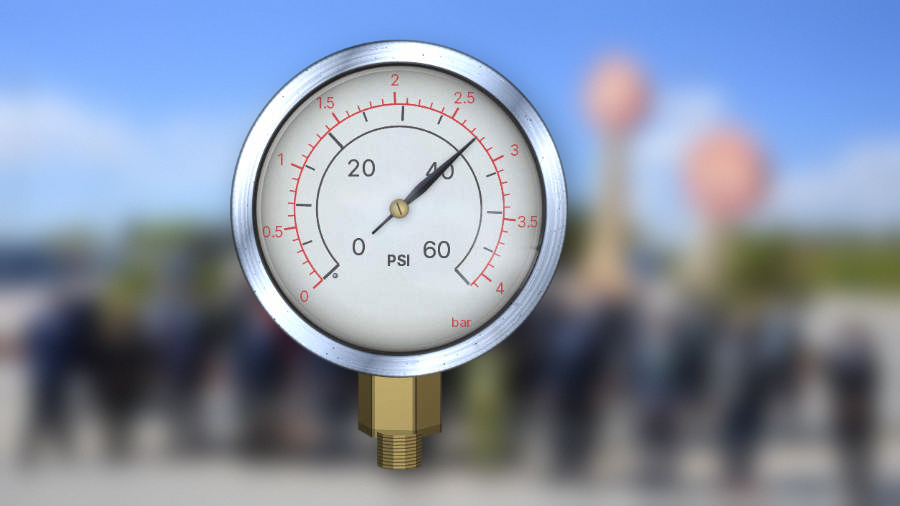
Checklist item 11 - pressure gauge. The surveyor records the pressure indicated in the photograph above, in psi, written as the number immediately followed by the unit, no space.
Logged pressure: 40psi
